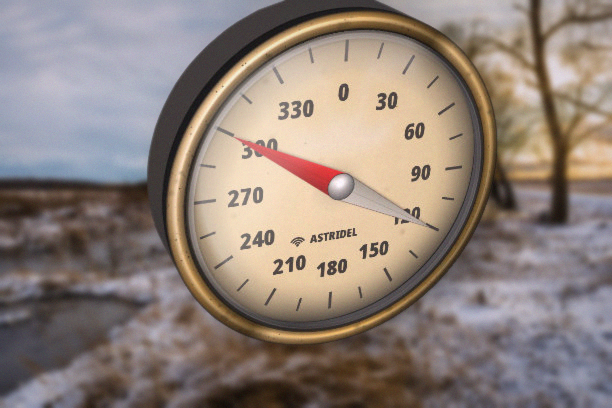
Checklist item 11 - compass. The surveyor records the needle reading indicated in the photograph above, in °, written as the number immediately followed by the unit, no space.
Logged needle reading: 300°
